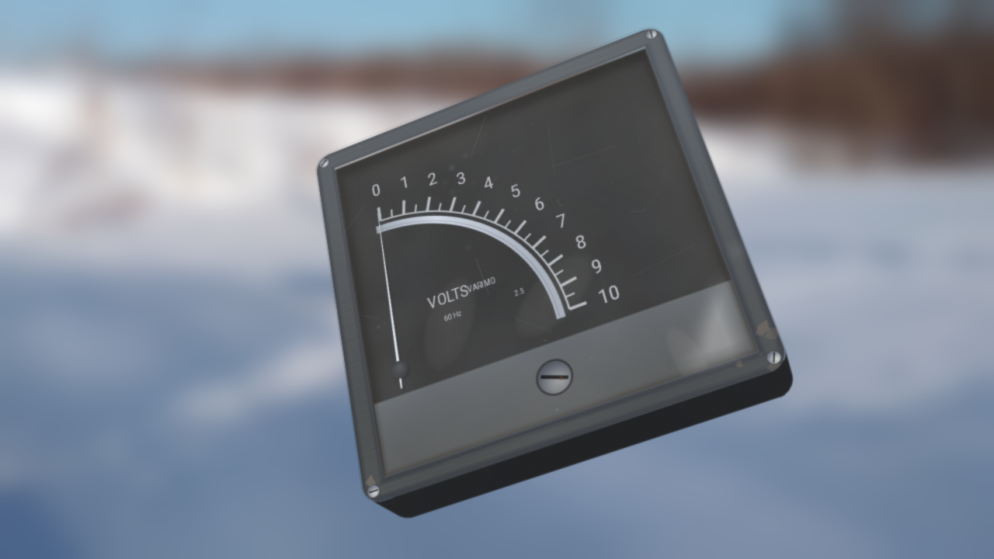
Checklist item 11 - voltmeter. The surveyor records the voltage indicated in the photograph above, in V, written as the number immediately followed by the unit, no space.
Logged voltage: 0V
